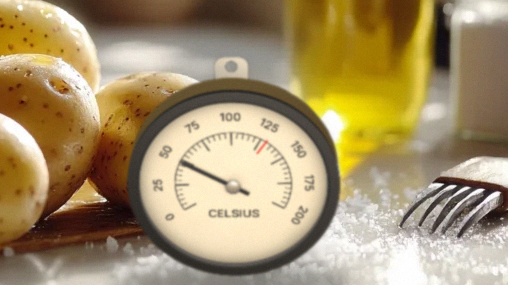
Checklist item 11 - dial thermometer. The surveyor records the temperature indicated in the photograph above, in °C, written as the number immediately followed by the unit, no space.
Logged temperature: 50°C
